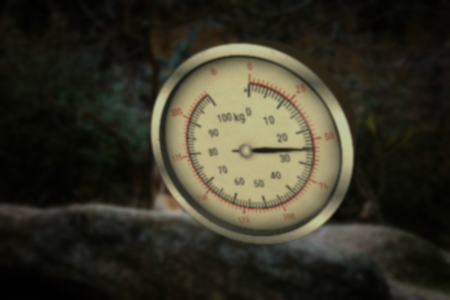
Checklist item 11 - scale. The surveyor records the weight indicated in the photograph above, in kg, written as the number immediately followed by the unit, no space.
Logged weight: 25kg
